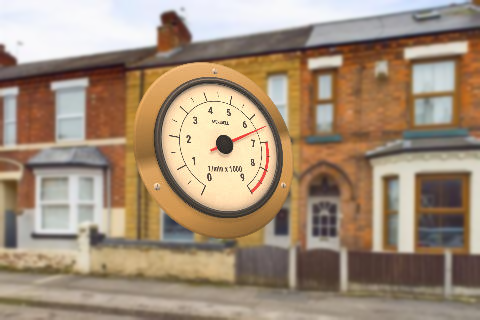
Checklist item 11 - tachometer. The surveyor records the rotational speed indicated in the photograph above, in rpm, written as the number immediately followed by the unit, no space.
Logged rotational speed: 6500rpm
